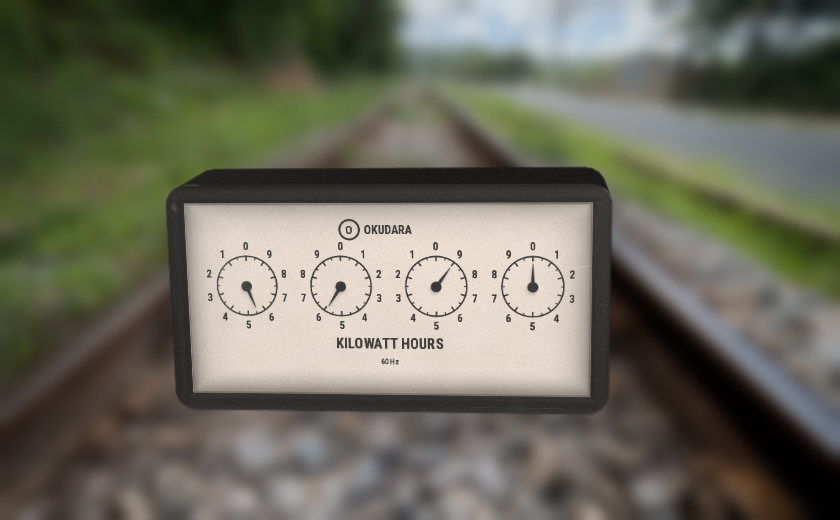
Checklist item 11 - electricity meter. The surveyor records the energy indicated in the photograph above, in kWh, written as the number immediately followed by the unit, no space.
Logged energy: 5590kWh
